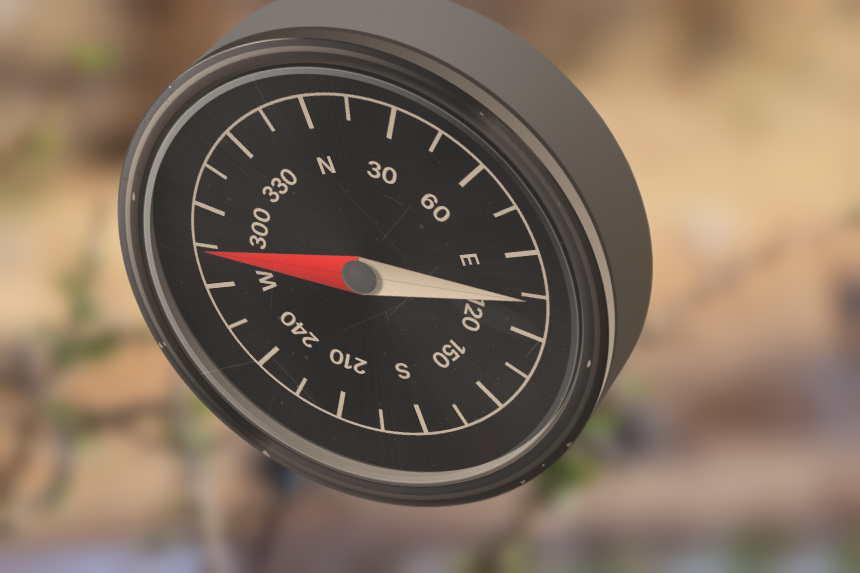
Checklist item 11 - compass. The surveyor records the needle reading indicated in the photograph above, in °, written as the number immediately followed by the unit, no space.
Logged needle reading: 285°
